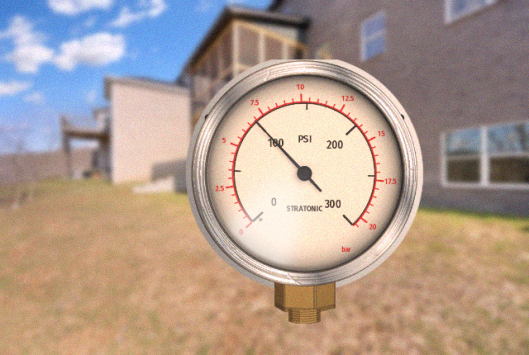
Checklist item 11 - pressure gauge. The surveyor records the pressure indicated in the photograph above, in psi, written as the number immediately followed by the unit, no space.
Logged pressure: 100psi
